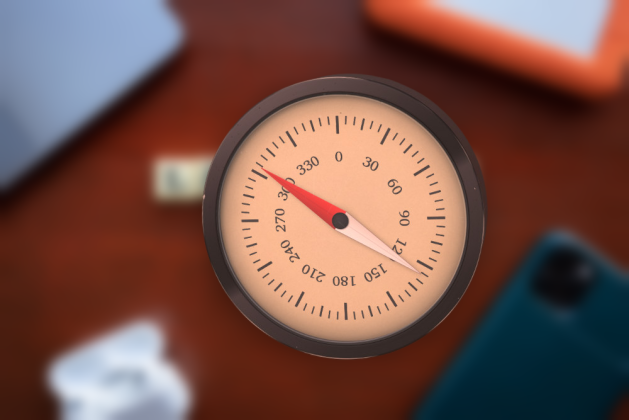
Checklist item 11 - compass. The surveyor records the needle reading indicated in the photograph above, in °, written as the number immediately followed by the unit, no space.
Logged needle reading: 305°
